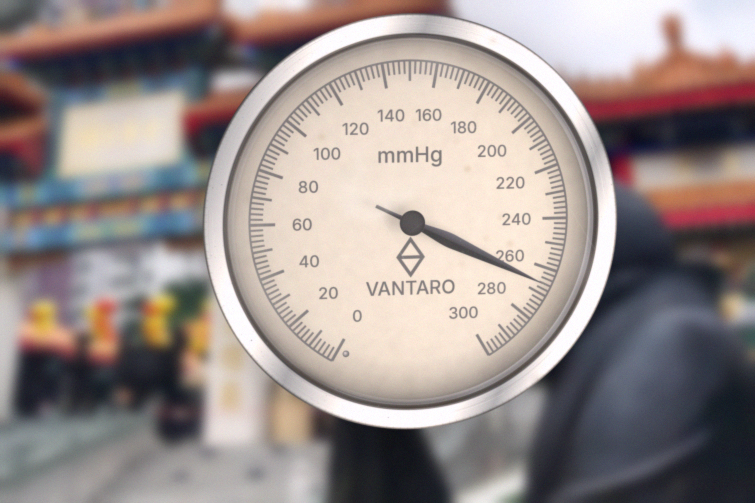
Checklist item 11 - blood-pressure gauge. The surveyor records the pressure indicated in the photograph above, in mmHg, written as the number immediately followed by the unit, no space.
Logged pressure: 266mmHg
